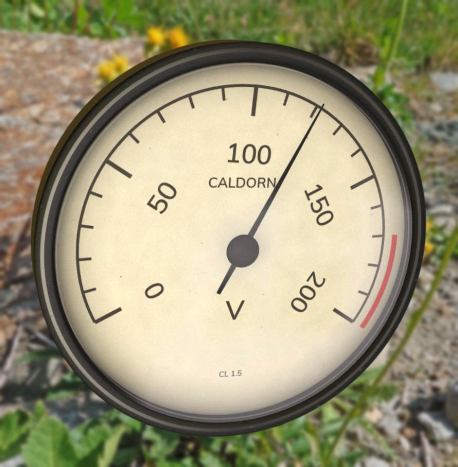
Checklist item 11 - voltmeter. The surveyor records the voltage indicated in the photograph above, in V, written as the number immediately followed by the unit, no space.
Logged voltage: 120V
